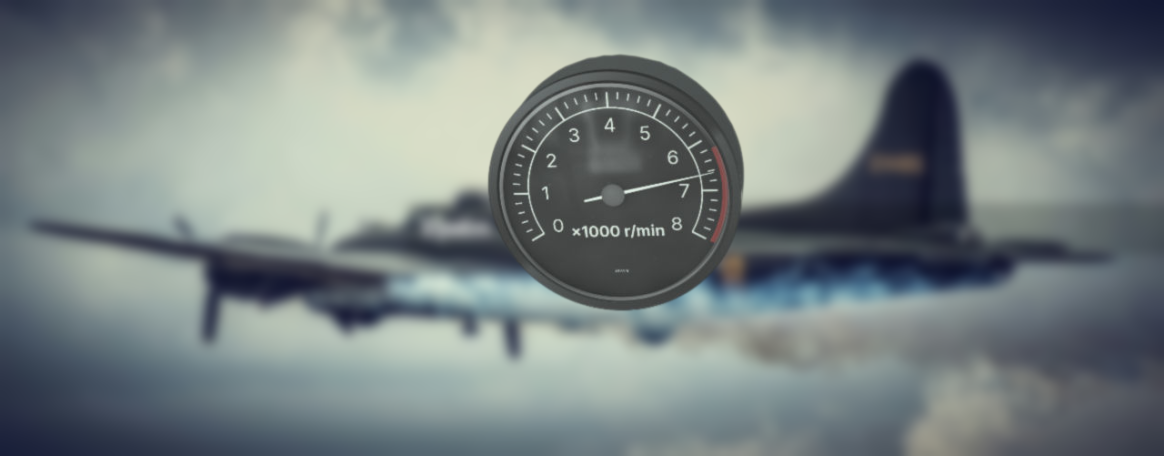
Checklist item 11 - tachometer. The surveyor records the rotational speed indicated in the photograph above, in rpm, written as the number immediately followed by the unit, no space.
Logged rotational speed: 6600rpm
